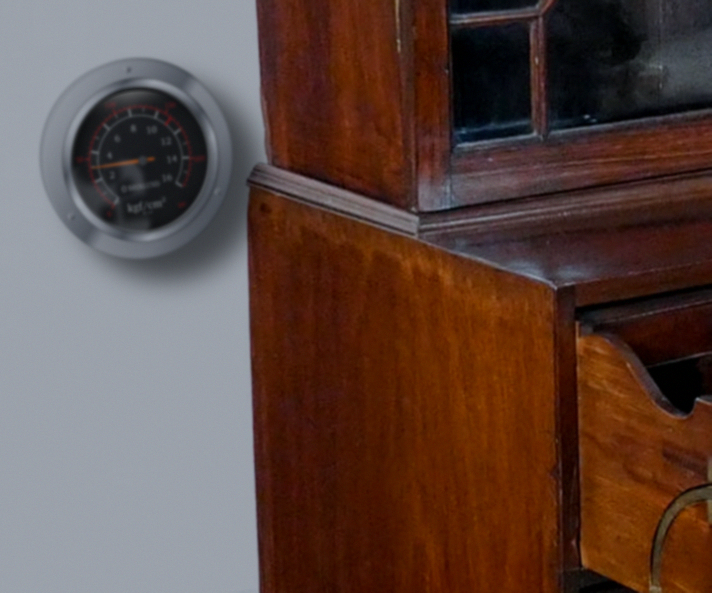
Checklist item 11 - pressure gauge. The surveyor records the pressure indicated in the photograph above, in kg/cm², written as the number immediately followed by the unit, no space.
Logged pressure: 3kg/cm²
